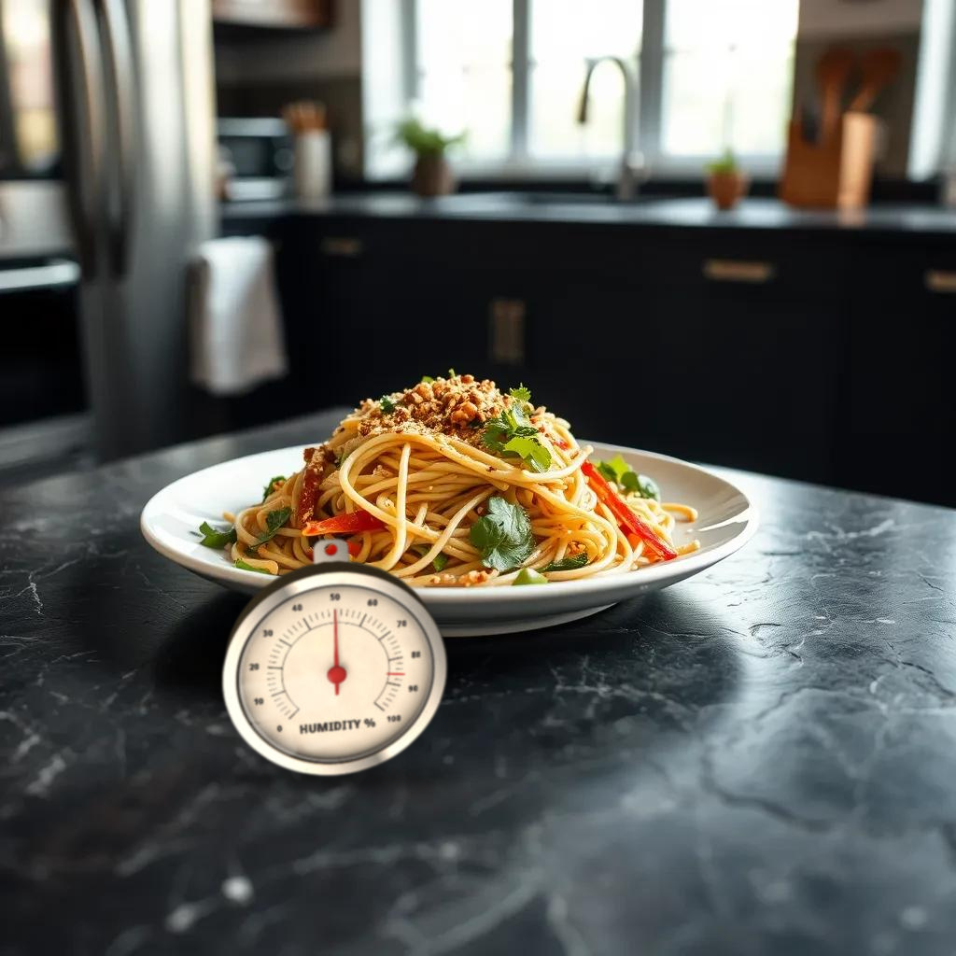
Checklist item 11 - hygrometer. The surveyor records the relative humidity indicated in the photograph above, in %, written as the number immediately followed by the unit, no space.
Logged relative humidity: 50%
